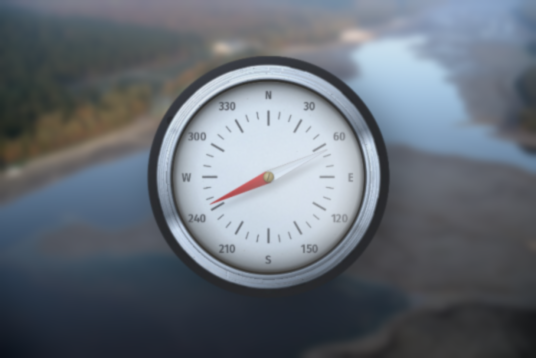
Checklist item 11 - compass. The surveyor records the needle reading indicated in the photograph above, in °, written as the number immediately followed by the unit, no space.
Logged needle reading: 245°
